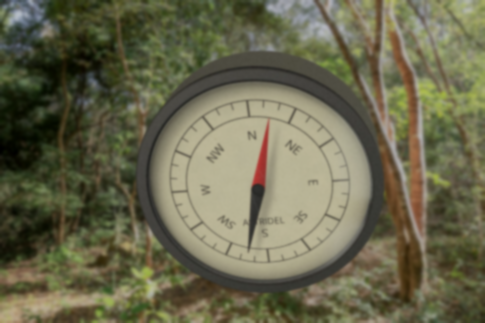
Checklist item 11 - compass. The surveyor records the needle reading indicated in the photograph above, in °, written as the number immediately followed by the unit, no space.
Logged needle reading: 15°
